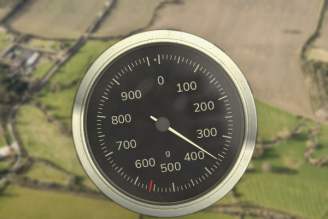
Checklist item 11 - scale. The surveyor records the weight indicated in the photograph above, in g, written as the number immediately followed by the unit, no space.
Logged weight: 360g
